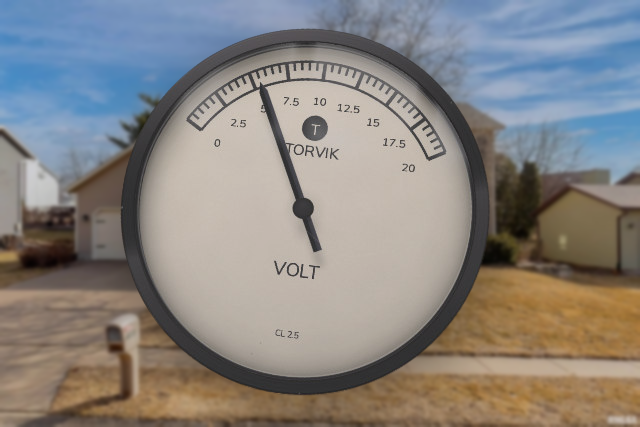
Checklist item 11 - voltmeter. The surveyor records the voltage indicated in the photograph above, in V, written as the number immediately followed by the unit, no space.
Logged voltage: 5.5V
